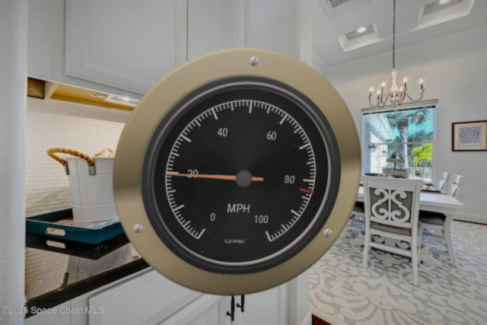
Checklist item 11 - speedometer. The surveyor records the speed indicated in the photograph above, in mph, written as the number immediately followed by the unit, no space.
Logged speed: 20mph
